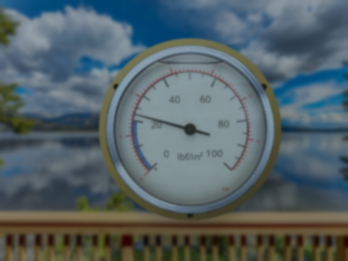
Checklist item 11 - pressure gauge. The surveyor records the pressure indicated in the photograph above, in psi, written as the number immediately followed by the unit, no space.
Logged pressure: 22.5psi
